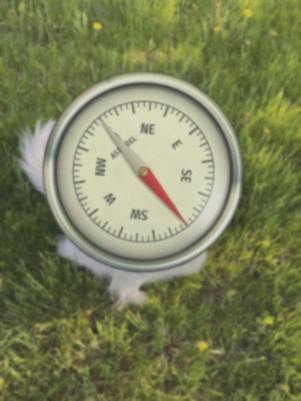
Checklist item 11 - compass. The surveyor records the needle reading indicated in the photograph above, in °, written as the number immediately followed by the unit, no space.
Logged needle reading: 180°
